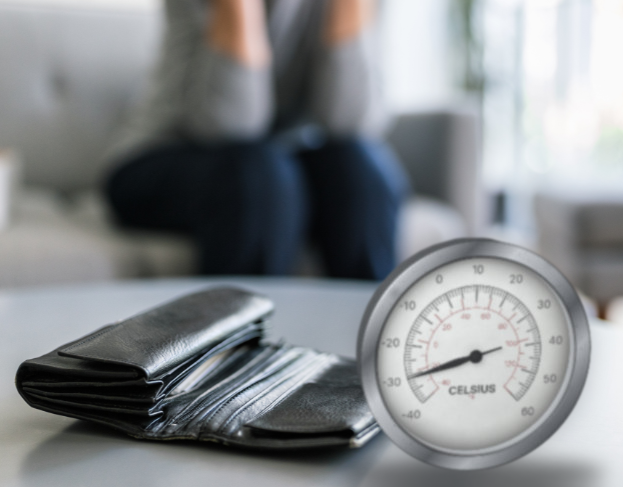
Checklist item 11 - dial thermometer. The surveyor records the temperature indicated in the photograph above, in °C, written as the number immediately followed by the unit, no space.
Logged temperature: -30°C
